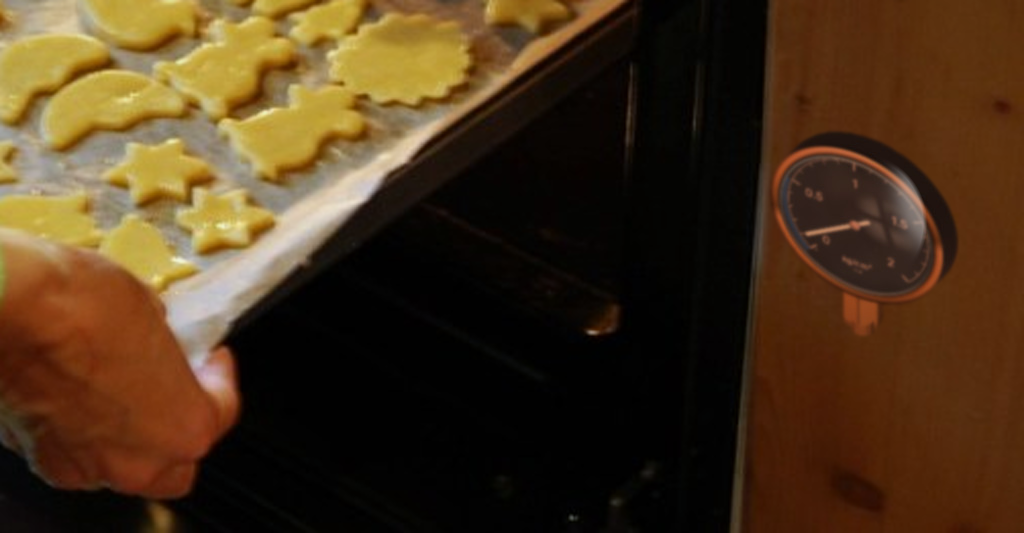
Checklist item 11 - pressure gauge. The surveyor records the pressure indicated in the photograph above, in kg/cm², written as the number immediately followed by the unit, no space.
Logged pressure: 0.1kg/cm²
